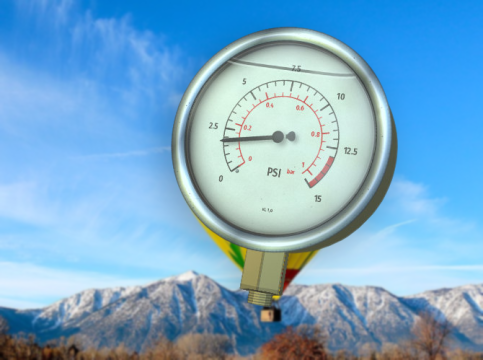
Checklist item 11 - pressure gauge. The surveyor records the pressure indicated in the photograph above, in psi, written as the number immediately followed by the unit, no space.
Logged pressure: 1.75psi
